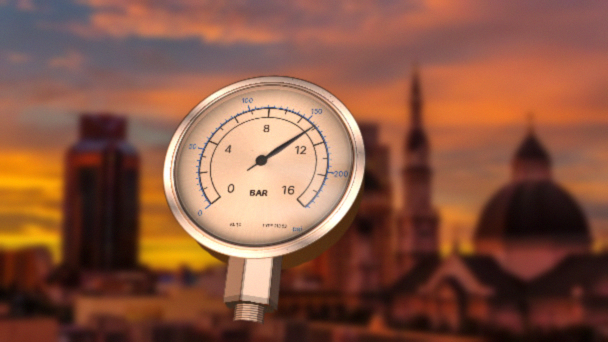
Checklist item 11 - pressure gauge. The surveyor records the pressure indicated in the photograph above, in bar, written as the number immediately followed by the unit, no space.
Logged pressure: 11bar
